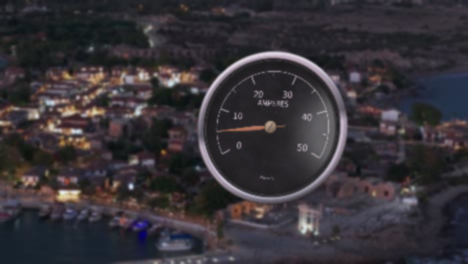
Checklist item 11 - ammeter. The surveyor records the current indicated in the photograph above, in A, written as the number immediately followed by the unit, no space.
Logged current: 5A
